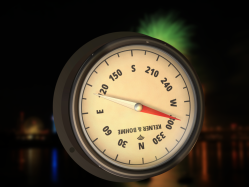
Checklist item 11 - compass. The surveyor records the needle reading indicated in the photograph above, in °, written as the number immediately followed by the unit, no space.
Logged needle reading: 292.5°
